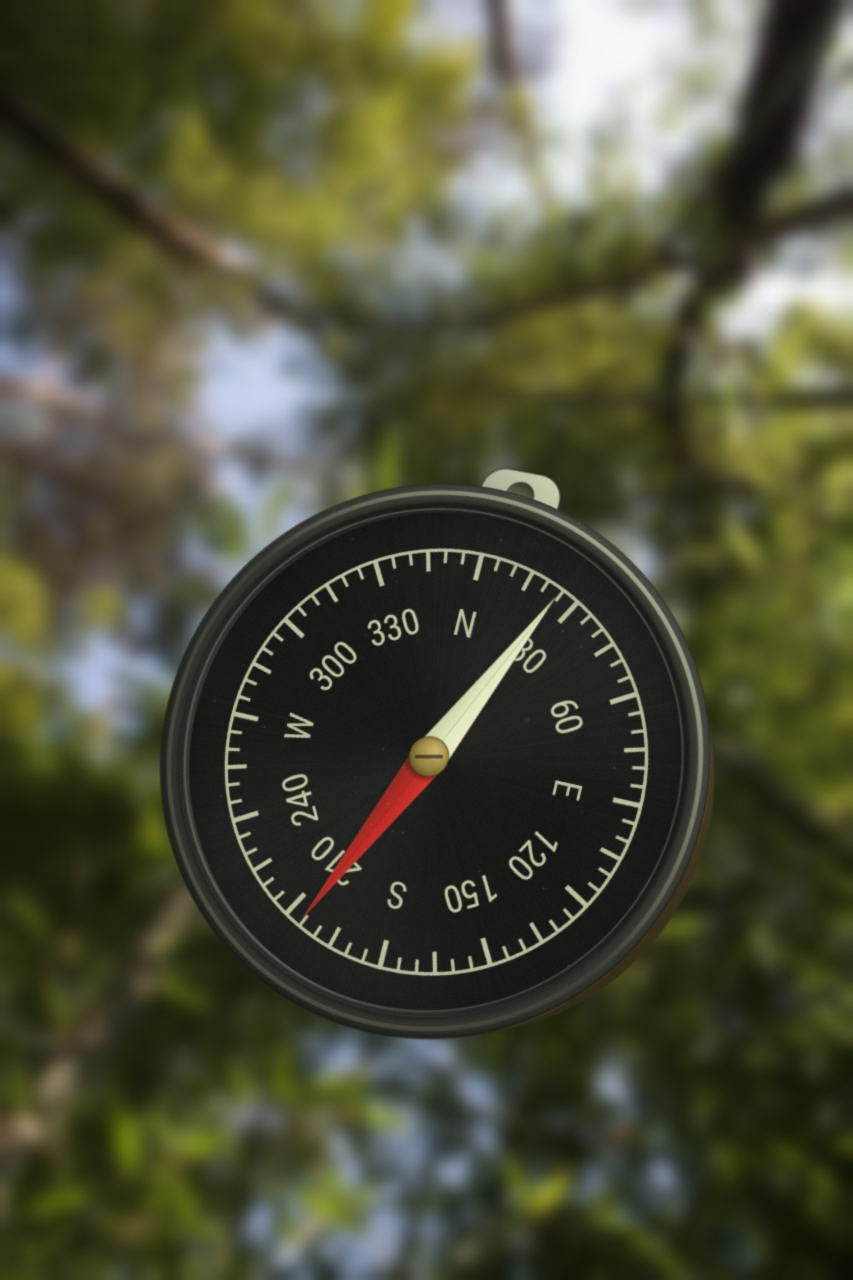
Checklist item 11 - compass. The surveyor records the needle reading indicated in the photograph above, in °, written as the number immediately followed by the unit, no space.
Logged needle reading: 205°
